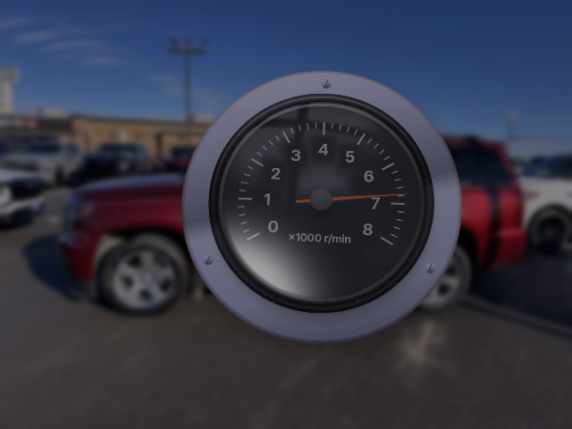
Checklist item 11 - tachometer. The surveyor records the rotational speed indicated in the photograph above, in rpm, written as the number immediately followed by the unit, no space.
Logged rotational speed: 6800rpm
